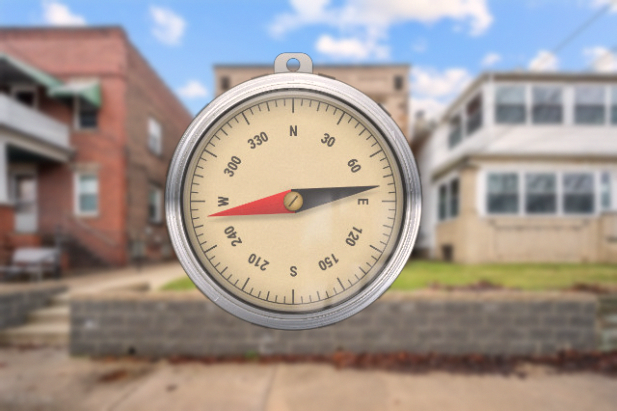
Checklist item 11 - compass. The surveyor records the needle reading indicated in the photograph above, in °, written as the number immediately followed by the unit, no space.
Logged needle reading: 260°
